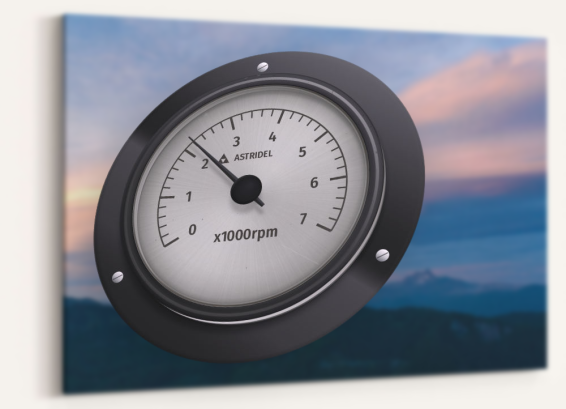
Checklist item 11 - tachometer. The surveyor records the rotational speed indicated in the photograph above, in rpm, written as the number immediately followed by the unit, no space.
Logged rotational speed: 2200rpm
